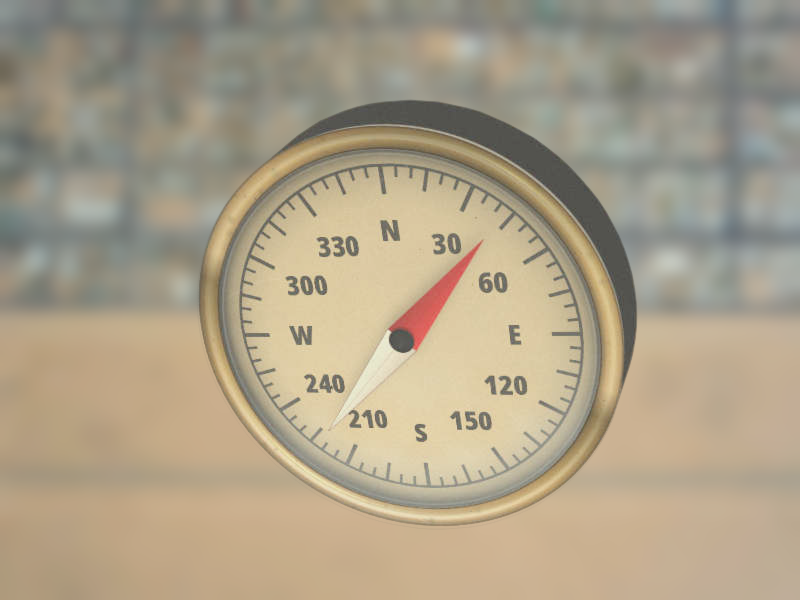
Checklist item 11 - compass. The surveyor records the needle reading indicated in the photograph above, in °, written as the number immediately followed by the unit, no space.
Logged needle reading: 42.5°
